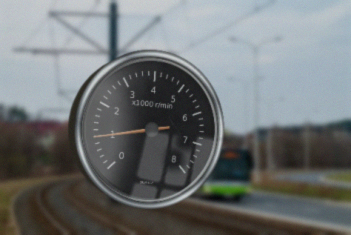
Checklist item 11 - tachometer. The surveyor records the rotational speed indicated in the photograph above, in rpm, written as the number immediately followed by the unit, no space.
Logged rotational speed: 1000rpm
